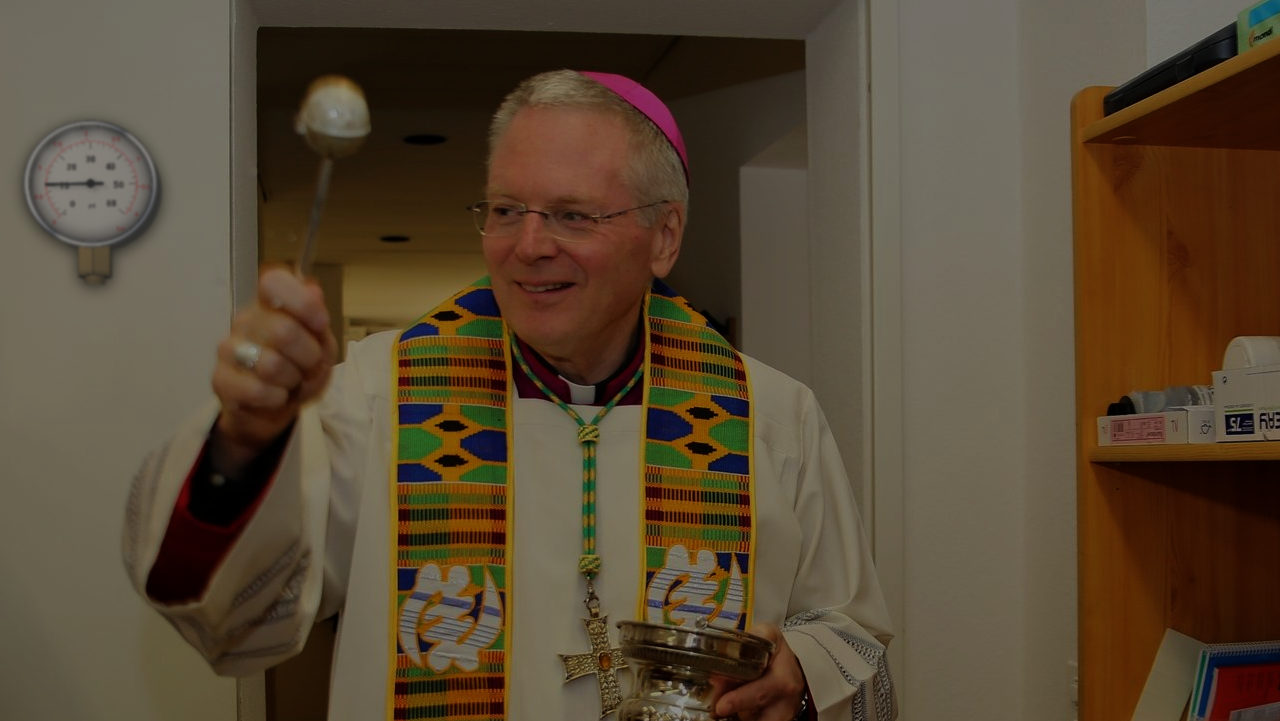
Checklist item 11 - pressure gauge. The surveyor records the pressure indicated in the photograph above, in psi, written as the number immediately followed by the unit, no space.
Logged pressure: 10psi
